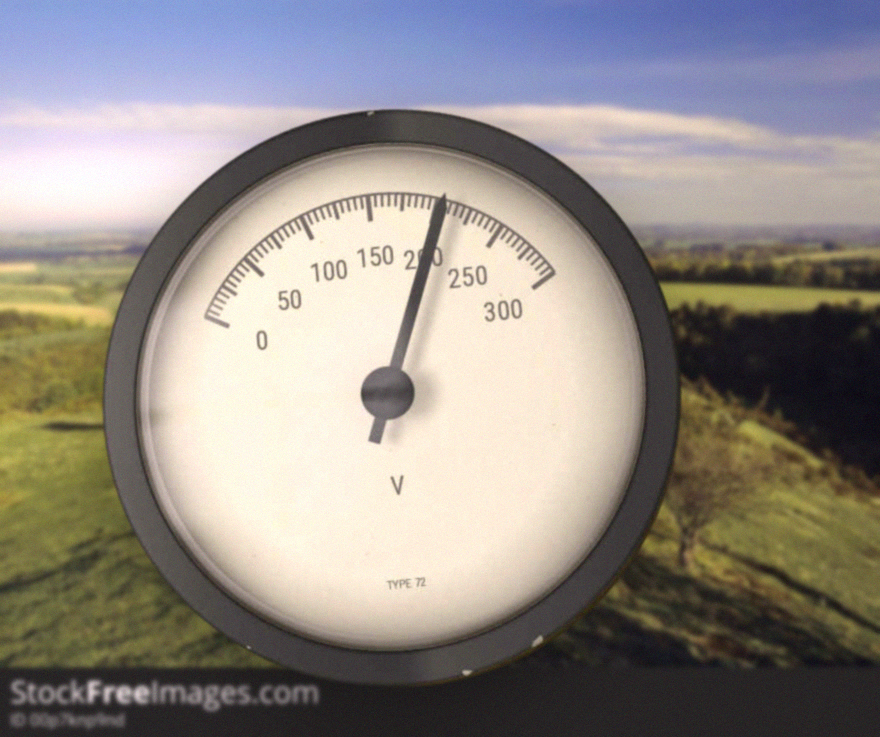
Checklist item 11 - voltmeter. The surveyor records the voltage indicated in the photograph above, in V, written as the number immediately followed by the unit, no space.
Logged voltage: 205V
